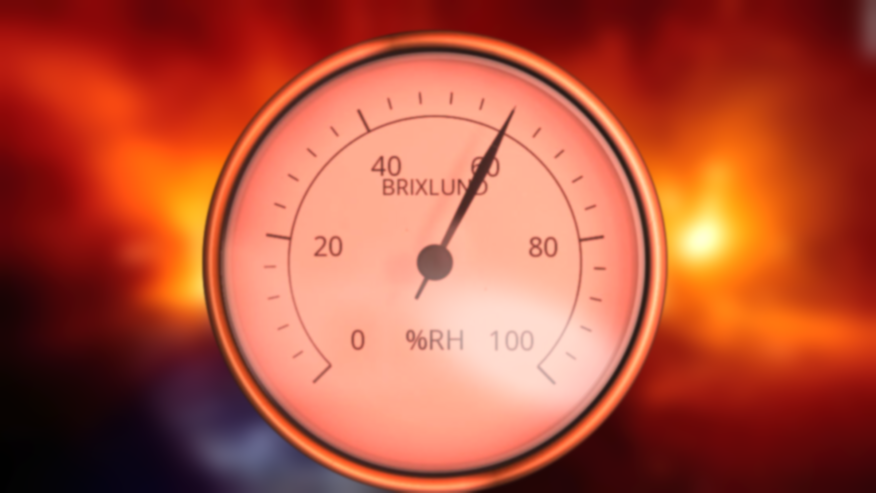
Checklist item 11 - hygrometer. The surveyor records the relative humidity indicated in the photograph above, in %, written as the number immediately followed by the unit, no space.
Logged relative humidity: 60%
